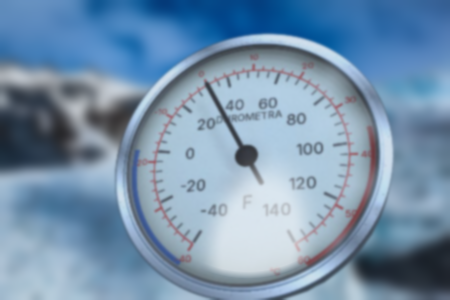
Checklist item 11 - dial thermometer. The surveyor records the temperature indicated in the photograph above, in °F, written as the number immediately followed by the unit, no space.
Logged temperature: 32°F
